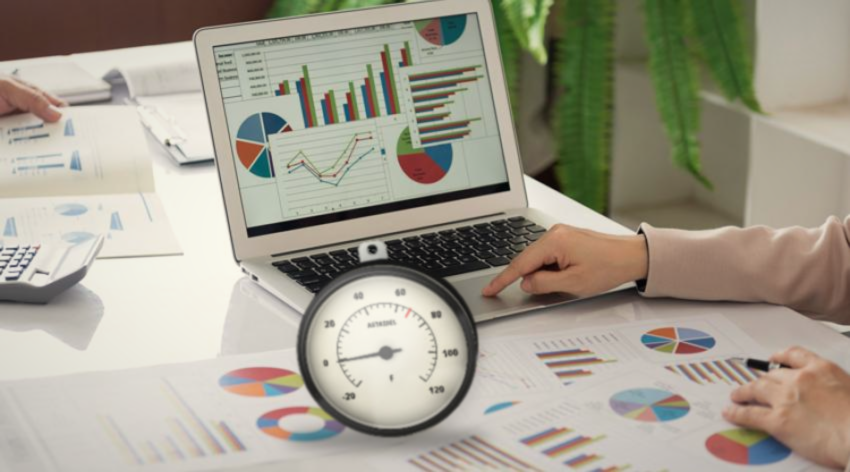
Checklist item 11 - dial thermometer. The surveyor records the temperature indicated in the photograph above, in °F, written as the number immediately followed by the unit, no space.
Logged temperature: 0°F
